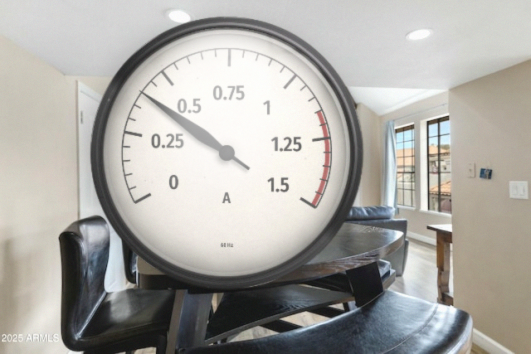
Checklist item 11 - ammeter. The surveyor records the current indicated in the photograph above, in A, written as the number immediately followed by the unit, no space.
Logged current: 0.4A
